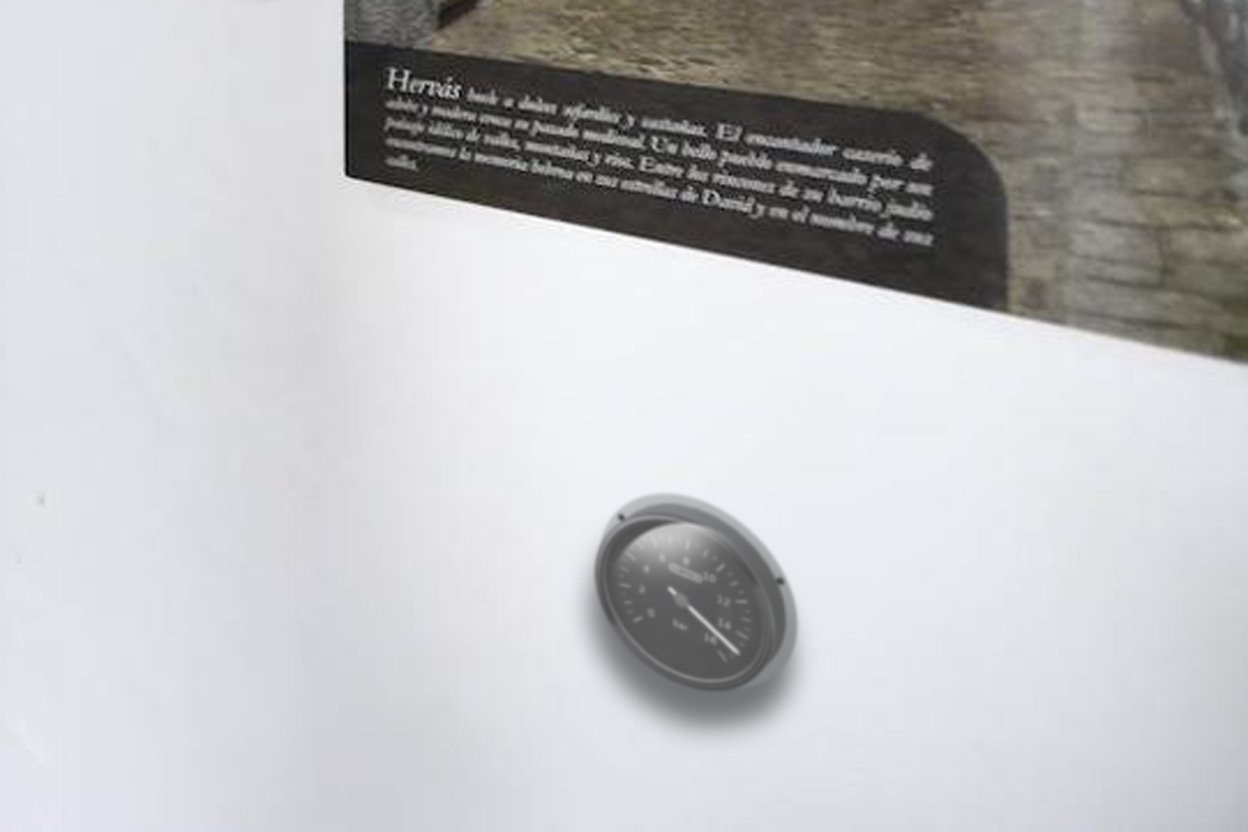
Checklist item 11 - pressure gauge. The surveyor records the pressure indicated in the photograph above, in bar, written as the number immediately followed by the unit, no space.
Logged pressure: 15bar
